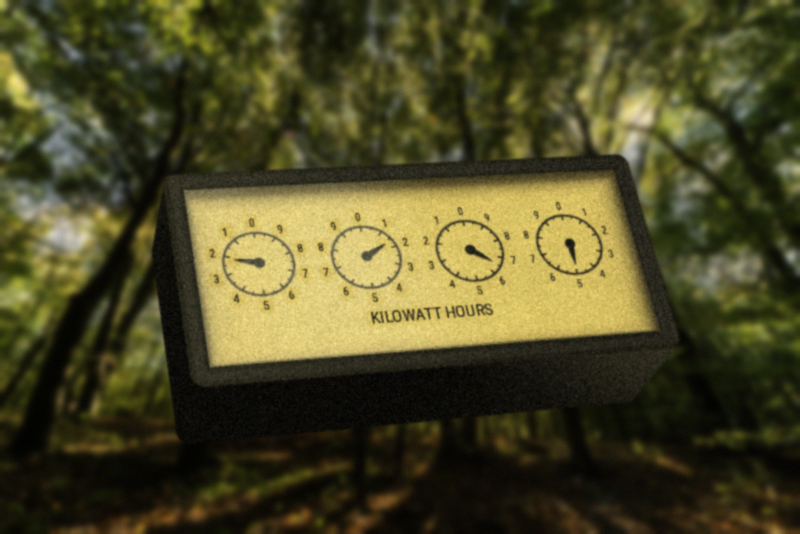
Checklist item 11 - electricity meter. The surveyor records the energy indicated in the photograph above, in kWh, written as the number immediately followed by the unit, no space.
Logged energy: 2165kWh
